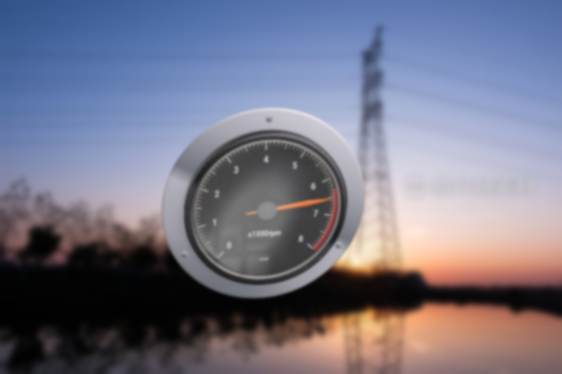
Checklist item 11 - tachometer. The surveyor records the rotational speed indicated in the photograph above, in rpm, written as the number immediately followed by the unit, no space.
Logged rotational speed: 6500rpm
